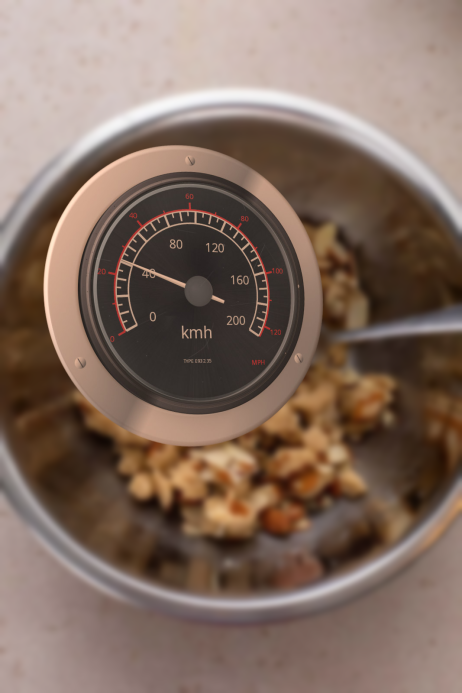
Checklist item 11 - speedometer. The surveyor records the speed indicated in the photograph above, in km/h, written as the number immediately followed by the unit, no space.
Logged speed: 40km/h
